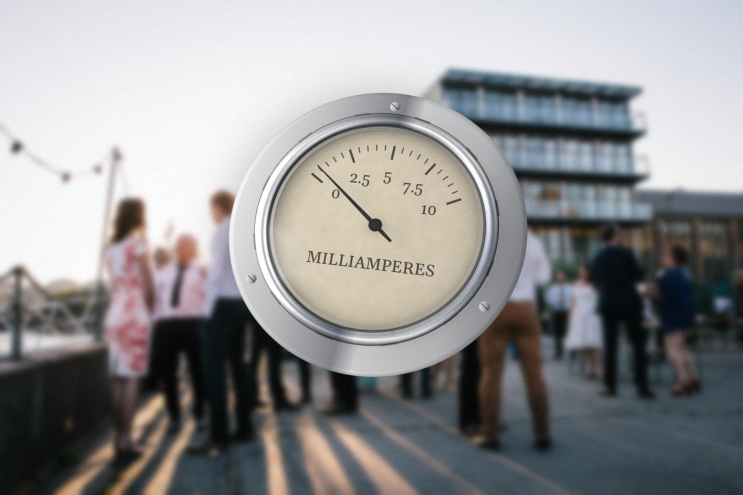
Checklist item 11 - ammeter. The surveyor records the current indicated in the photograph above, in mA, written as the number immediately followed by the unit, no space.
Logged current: 0.5mA
